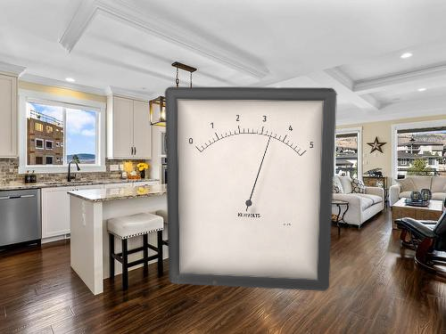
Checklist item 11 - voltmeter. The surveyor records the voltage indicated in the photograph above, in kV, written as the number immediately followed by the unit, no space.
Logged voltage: 3.4kV
